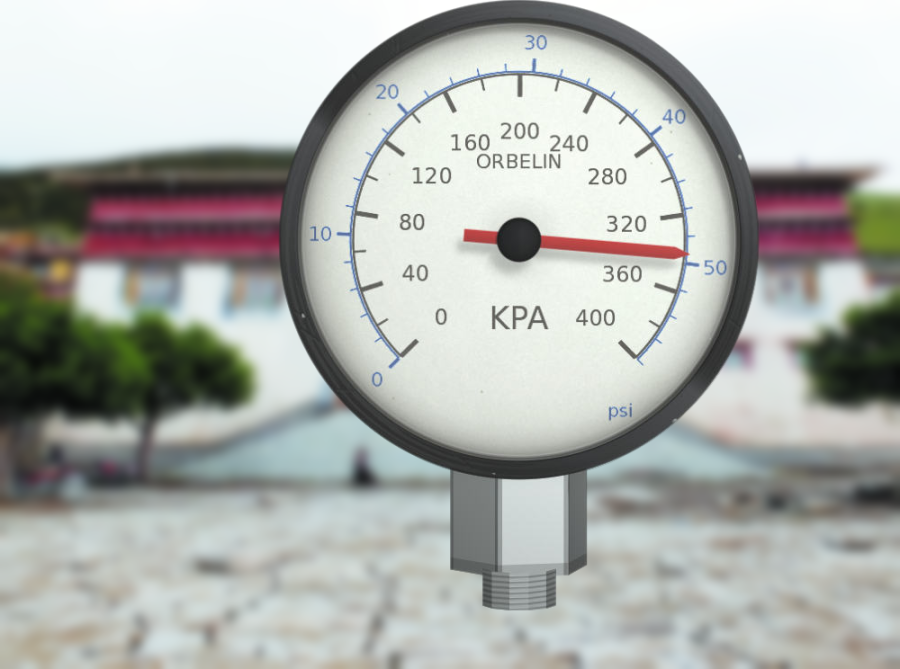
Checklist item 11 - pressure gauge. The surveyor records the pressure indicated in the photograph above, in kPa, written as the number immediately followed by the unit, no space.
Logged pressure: 340kPa
